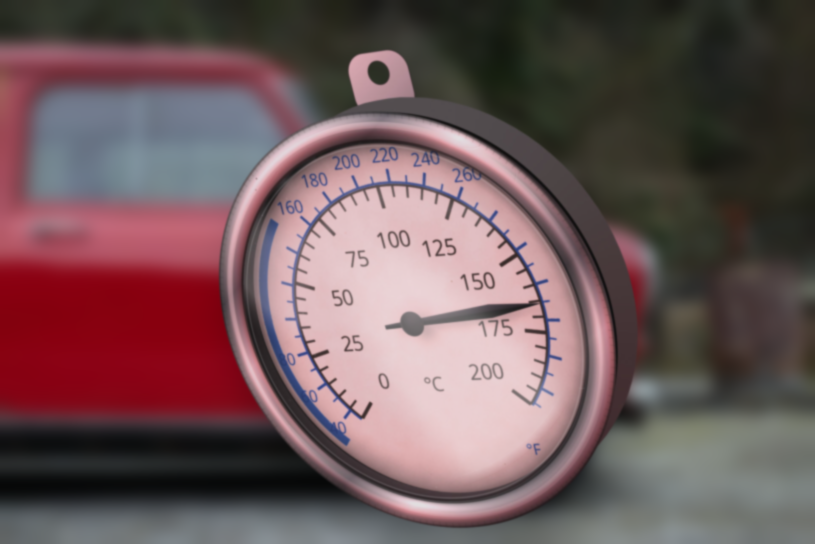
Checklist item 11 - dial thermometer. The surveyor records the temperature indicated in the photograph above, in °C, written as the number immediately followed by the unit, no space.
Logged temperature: 165°C
